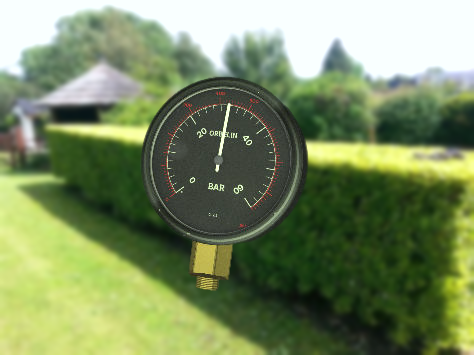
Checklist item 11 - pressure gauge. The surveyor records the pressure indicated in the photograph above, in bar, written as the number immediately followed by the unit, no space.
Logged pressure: 30bar
